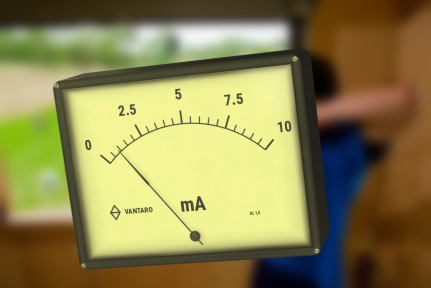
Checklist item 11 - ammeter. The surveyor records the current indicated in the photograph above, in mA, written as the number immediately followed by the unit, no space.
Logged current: 1mA
